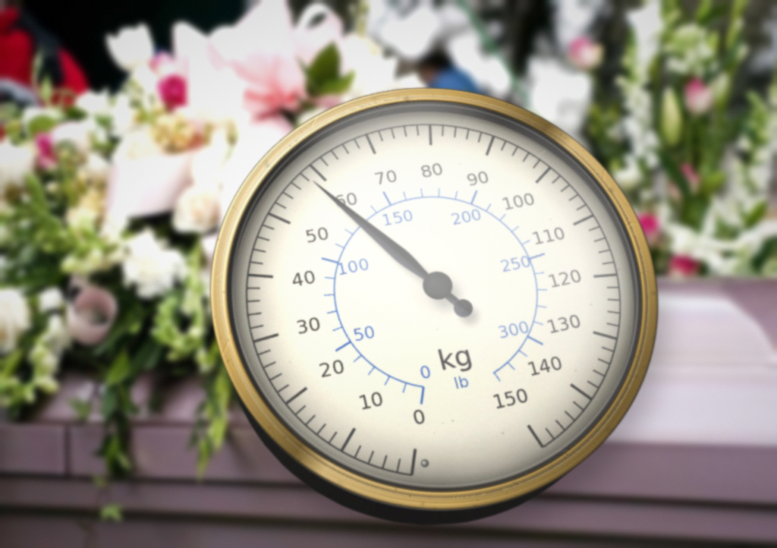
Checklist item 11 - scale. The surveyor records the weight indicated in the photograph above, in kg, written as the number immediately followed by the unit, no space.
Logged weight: 58kg
